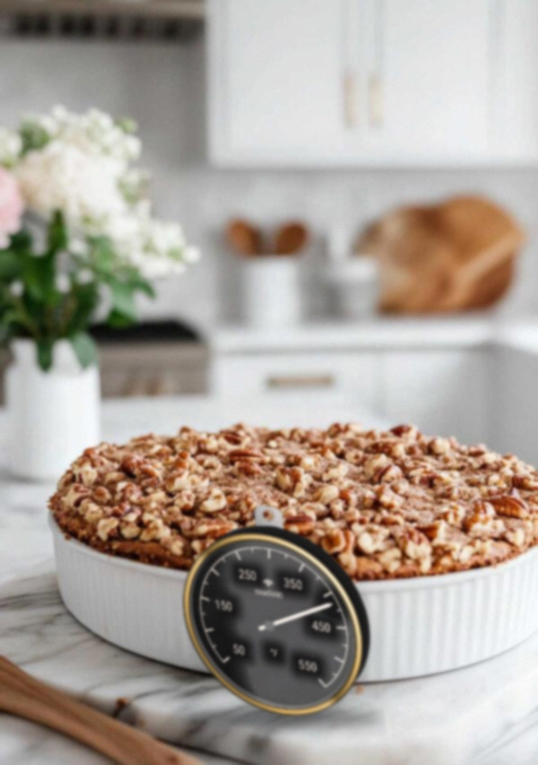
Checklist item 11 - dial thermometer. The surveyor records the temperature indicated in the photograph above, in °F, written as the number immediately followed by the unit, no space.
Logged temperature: 412.5°F
